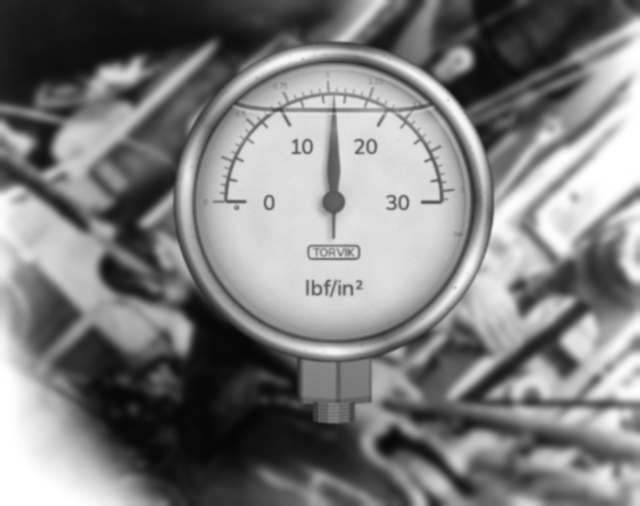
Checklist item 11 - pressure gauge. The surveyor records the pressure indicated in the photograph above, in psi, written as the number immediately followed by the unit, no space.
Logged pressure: 15psi
